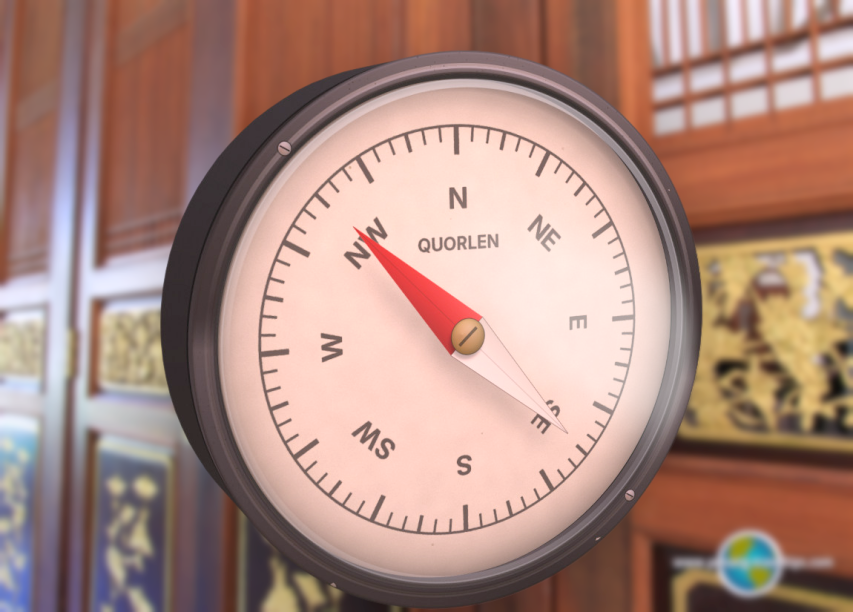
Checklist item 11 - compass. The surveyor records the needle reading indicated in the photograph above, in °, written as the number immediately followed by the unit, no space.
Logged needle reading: 315°
